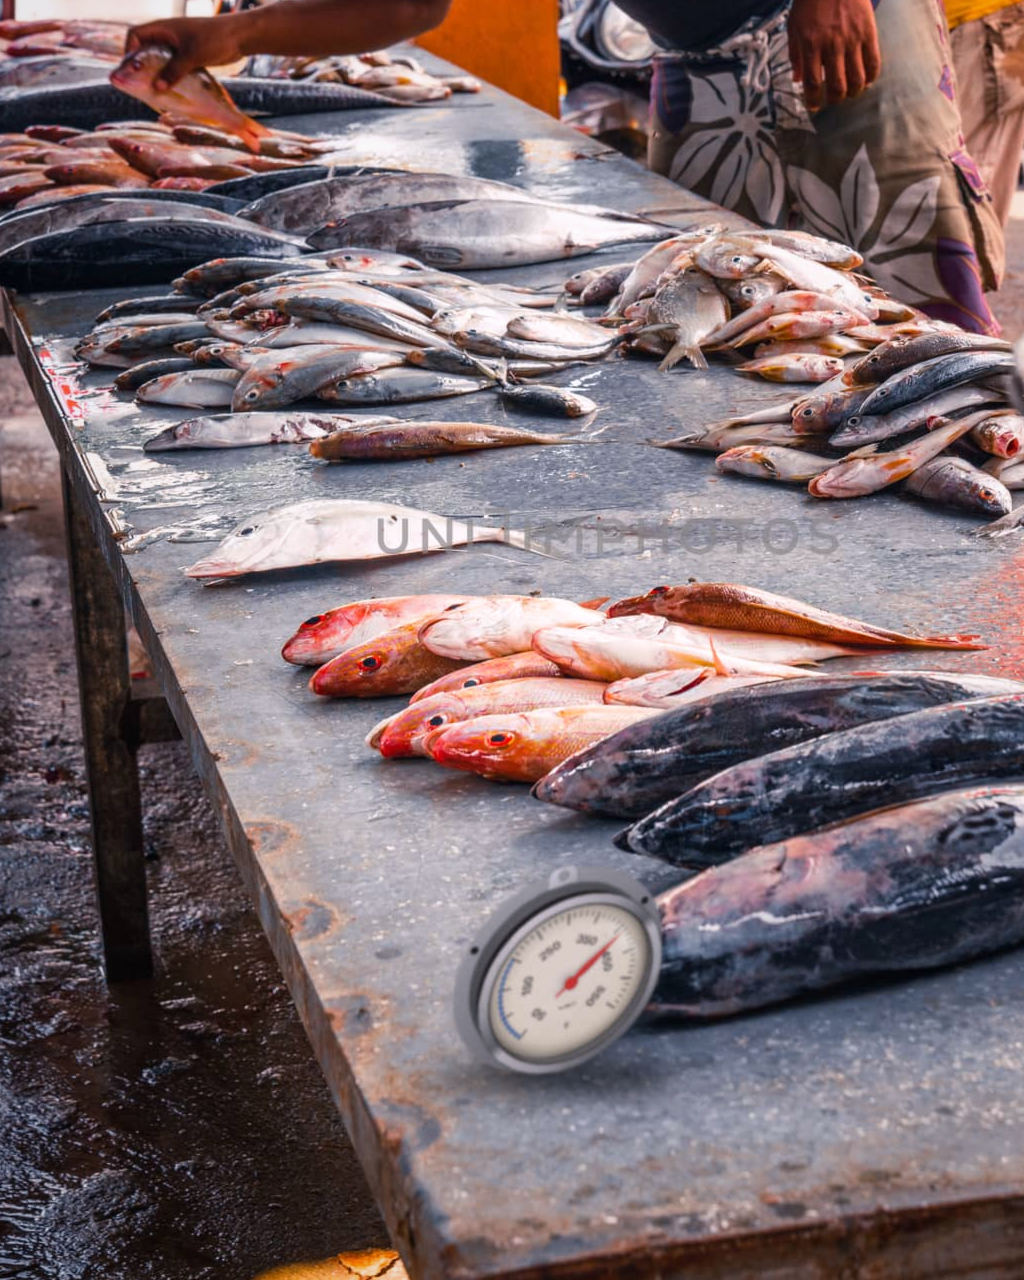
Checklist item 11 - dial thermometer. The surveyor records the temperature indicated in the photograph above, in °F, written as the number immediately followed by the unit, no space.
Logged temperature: 400°F
